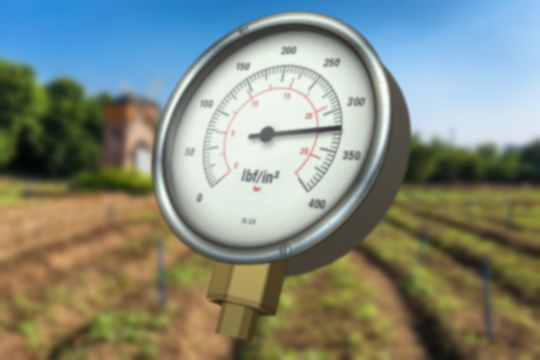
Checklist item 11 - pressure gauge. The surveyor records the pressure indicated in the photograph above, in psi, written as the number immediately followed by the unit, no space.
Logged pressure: 325psi
